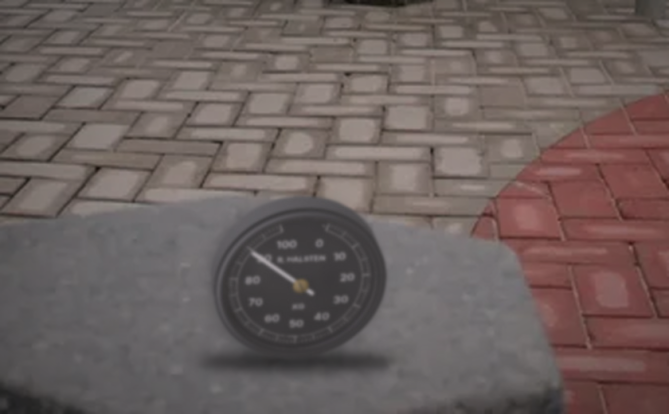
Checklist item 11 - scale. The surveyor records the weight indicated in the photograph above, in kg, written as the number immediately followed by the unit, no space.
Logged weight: 90kg
